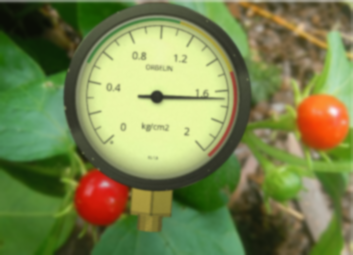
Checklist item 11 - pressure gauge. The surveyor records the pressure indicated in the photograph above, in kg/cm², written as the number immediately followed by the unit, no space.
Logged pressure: 1.65kg/cm²
